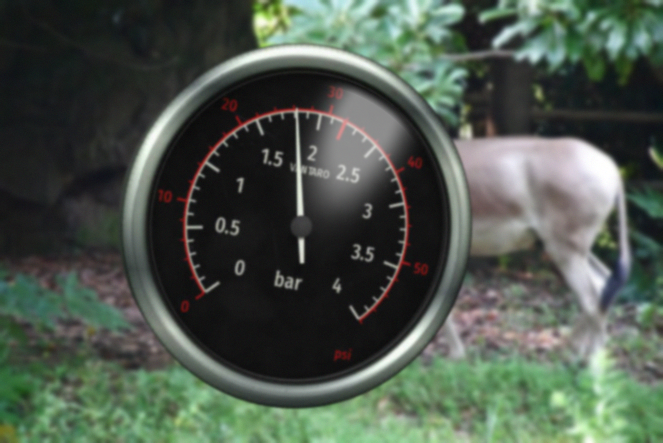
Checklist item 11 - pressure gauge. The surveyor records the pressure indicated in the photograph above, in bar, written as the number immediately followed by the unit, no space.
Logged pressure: 1.8bar
